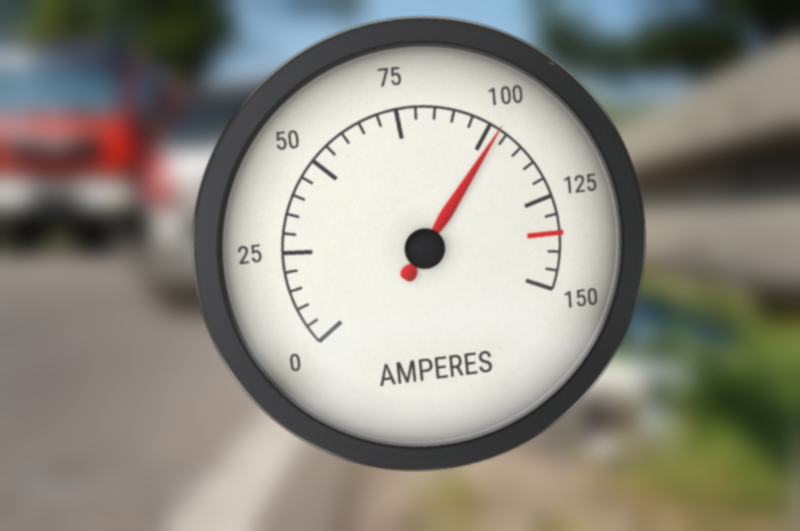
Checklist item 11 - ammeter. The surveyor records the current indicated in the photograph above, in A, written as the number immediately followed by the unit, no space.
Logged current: 102.5A
